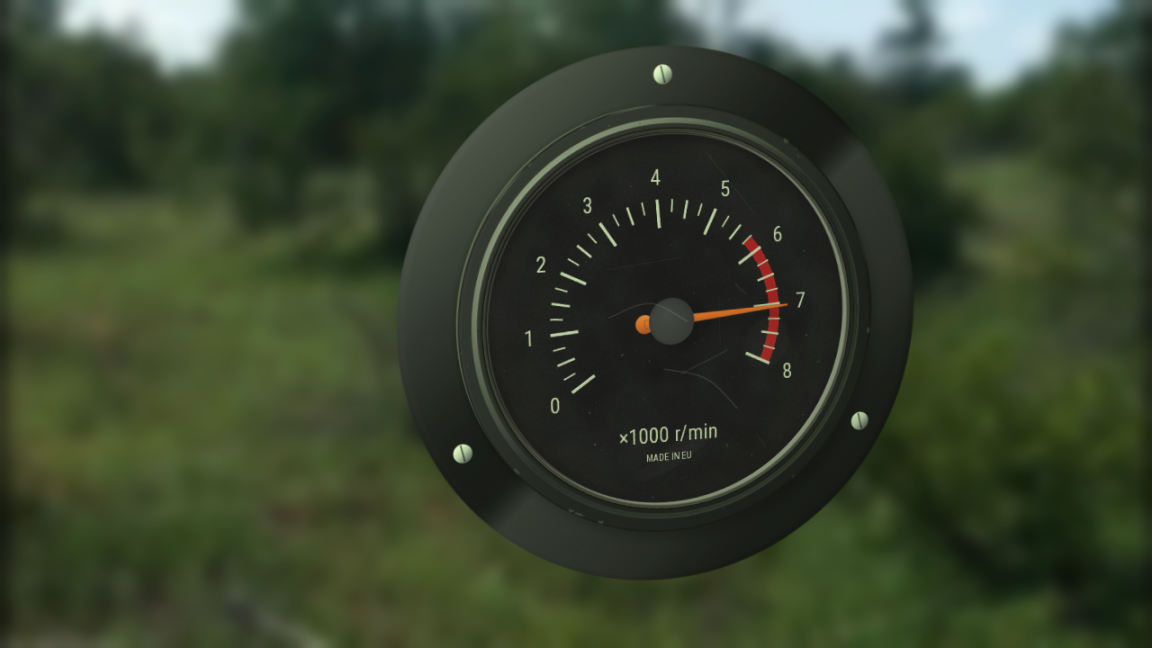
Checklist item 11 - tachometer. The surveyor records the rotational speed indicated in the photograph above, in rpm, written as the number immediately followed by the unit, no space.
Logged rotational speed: 7000rpm
